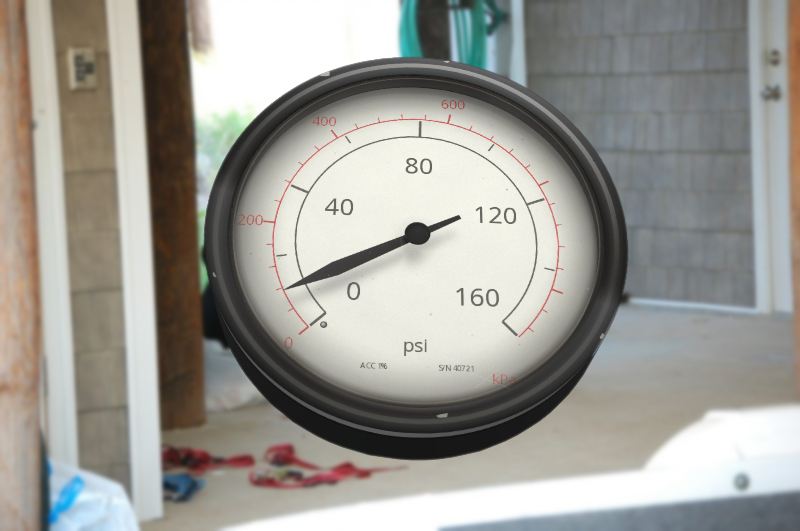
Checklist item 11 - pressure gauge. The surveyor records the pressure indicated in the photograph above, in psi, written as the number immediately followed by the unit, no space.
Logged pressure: 10psi
